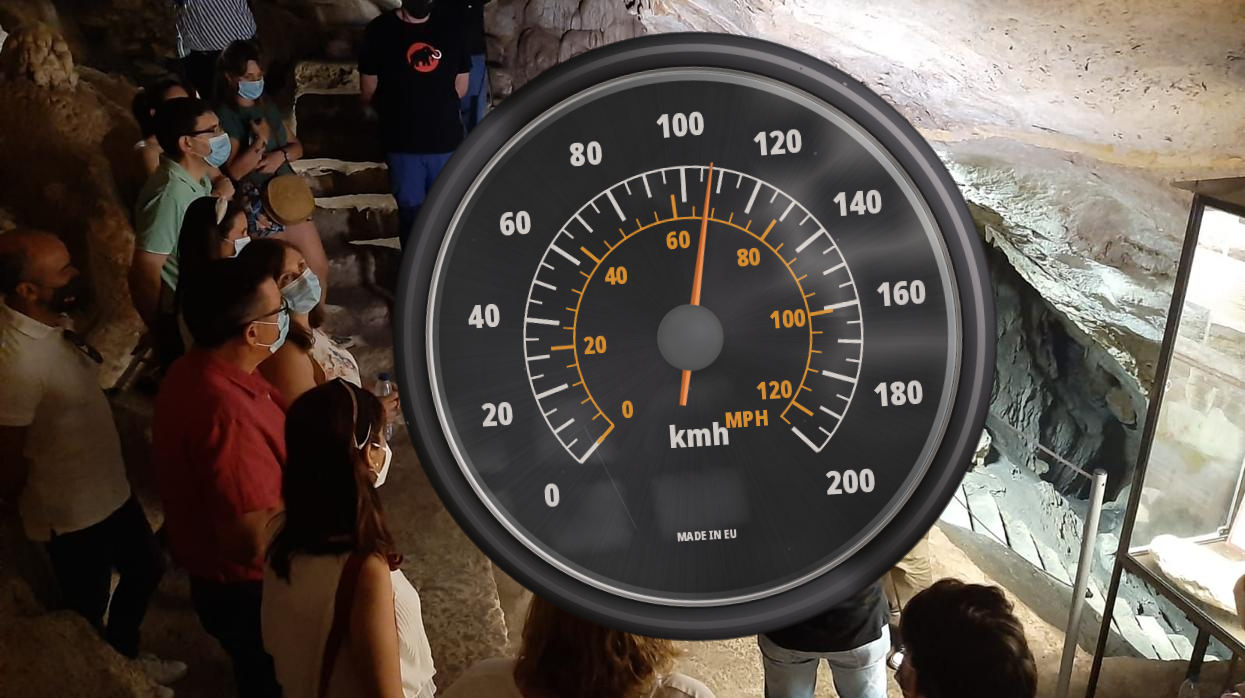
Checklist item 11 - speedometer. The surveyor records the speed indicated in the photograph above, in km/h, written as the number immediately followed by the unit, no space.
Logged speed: 107.5km/h
